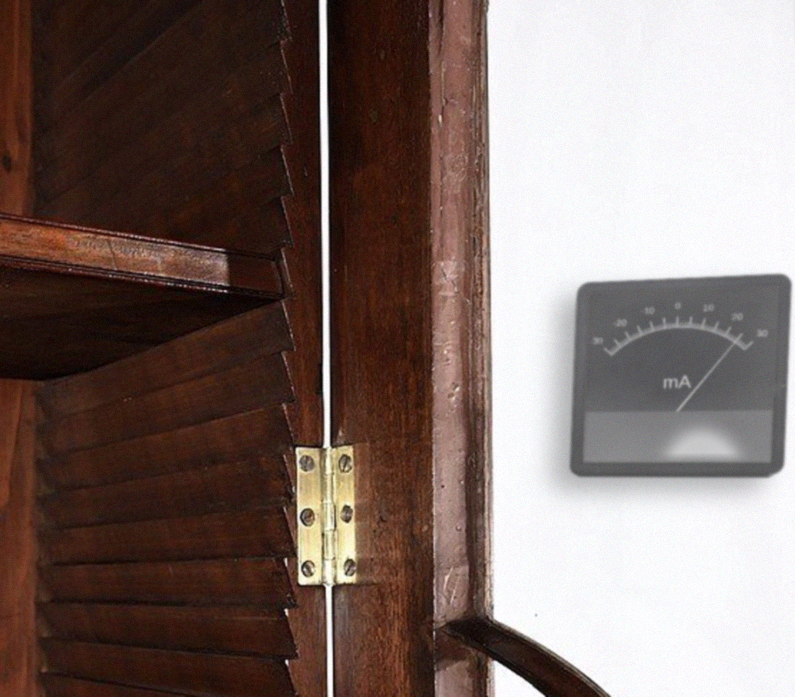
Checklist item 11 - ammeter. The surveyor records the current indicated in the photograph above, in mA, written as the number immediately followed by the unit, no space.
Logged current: 25mA
